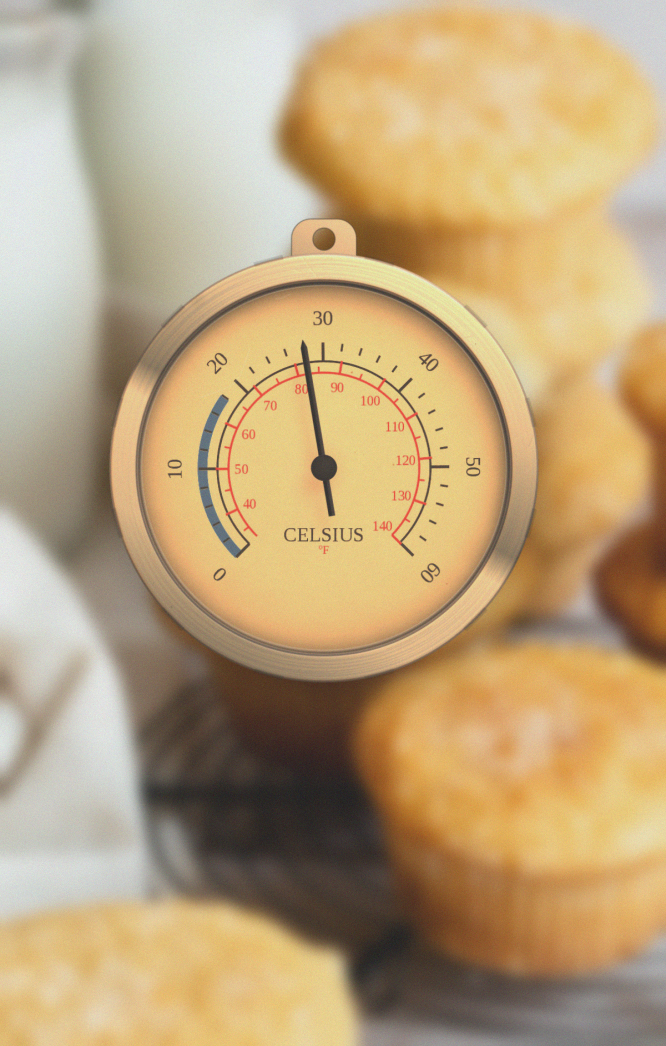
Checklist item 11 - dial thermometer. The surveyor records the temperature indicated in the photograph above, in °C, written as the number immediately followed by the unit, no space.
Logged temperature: 28°C
